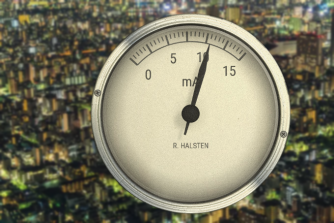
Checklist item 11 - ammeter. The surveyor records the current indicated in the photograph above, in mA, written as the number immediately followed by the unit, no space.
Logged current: 10.5mA
